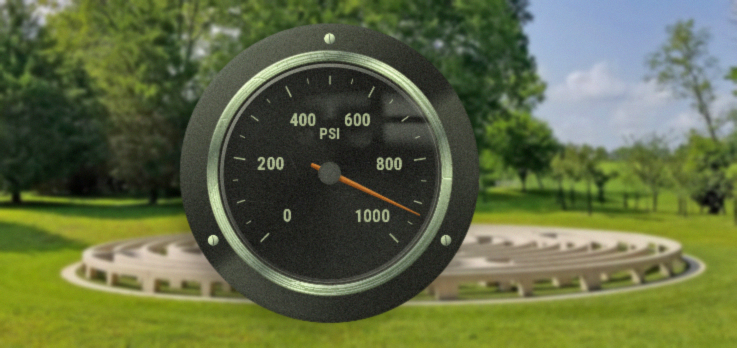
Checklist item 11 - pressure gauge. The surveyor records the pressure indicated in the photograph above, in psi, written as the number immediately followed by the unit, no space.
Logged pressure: 925psi
